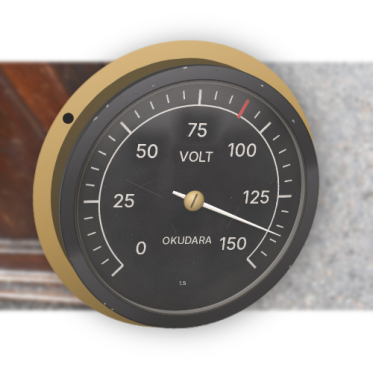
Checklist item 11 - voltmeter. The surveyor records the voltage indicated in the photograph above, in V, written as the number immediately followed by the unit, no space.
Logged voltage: 137.5V
